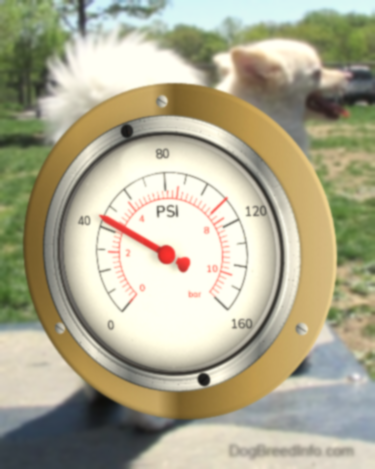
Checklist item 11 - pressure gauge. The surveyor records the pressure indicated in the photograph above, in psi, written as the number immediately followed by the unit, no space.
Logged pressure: 45psi
